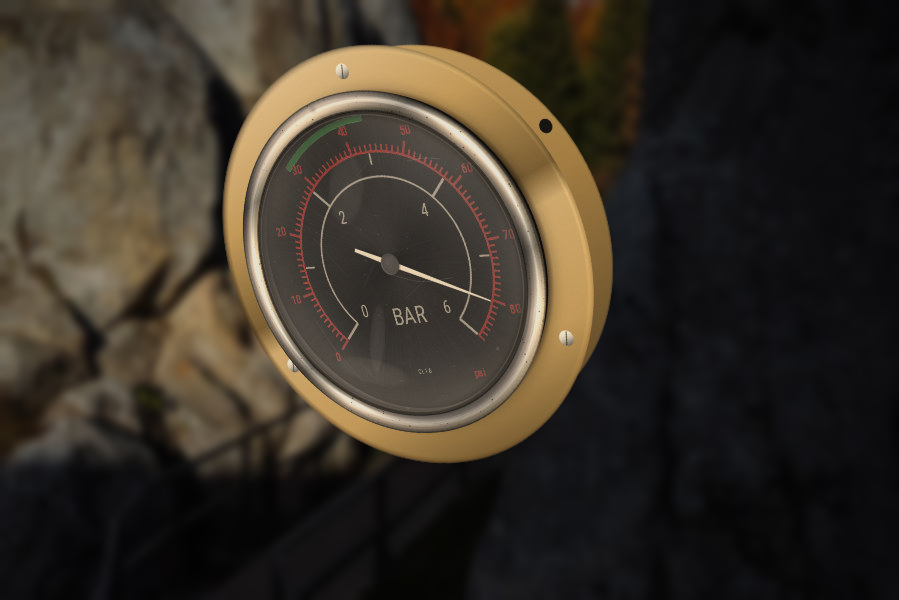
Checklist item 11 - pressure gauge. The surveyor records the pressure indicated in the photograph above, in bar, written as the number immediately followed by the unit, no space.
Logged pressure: 5.5bar
